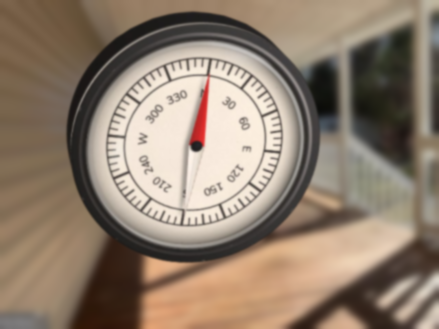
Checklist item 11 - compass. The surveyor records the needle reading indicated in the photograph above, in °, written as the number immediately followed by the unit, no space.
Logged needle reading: 0°
